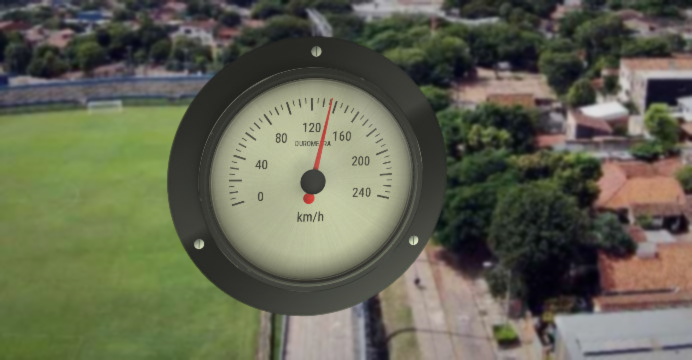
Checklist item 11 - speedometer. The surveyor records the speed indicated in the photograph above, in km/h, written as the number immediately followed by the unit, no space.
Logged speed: 135km/h
